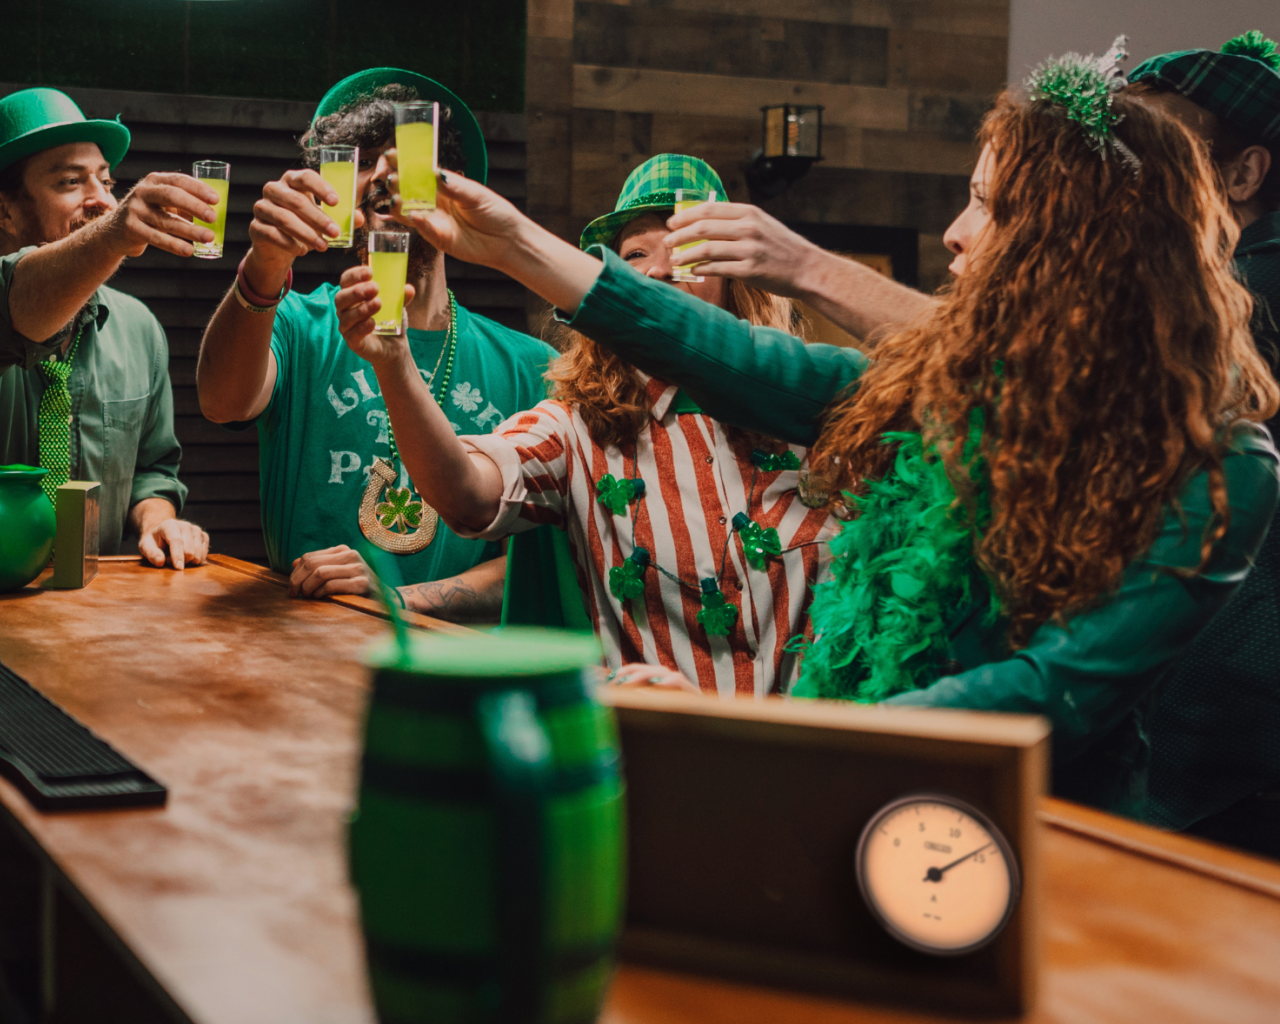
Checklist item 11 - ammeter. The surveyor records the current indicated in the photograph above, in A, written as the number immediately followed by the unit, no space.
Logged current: 14A
